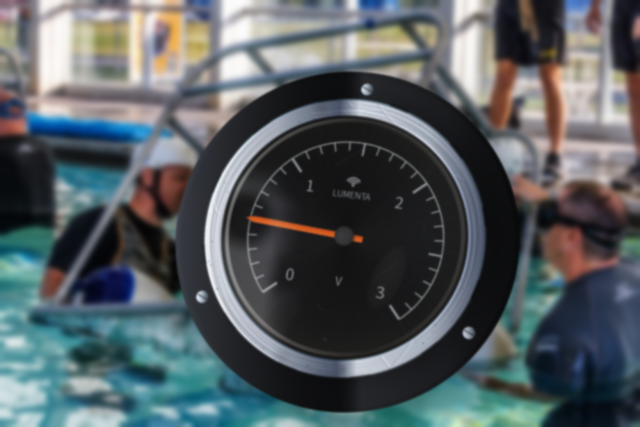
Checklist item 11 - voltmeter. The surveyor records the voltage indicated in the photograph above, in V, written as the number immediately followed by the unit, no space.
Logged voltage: 0.5V
